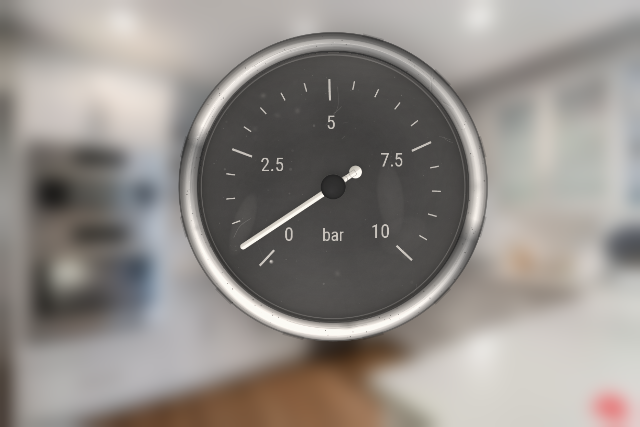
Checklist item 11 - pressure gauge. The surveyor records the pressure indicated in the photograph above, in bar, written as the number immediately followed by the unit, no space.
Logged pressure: 0.5bar
